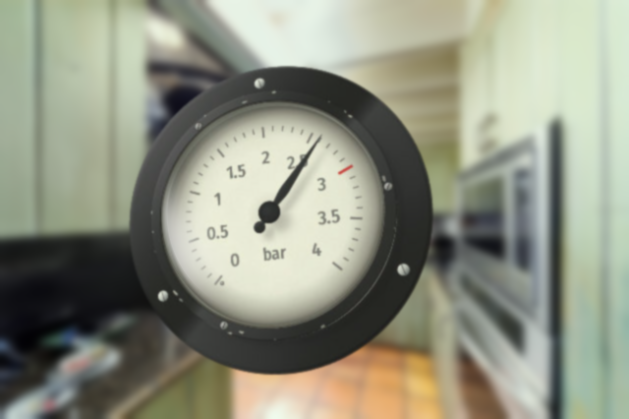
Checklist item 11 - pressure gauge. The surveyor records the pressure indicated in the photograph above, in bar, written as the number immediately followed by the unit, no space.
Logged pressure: 2.6bar
